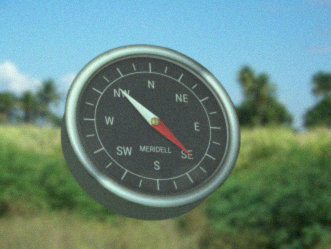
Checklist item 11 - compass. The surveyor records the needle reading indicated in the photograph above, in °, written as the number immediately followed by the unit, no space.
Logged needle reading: 135°
